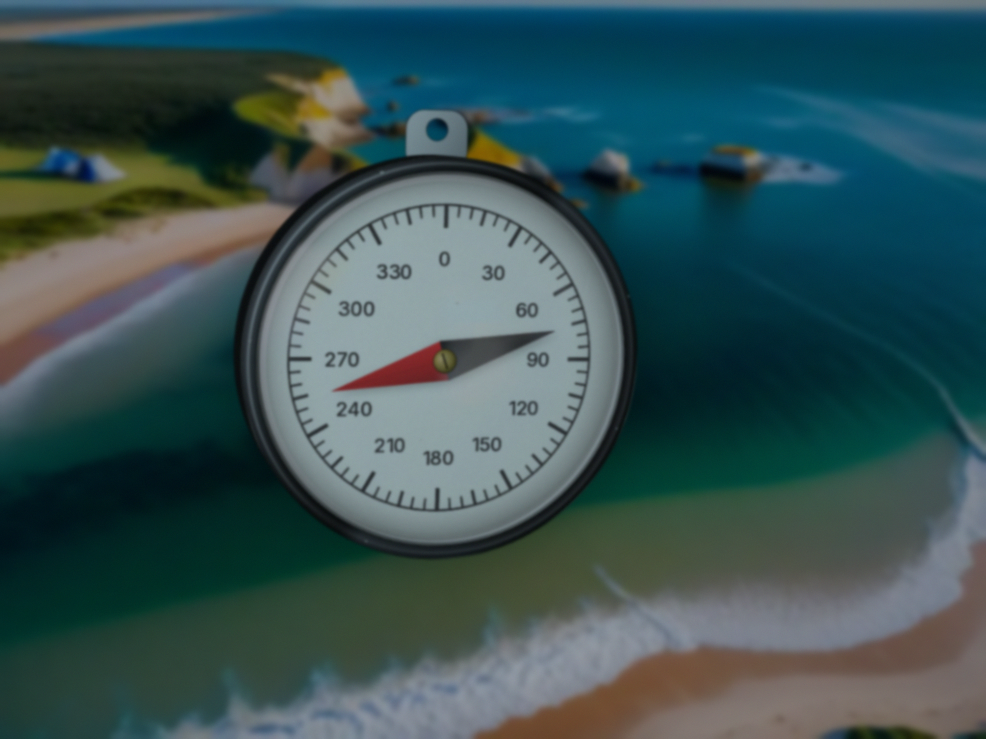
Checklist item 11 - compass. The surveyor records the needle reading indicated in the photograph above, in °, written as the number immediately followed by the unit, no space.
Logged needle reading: 255°
